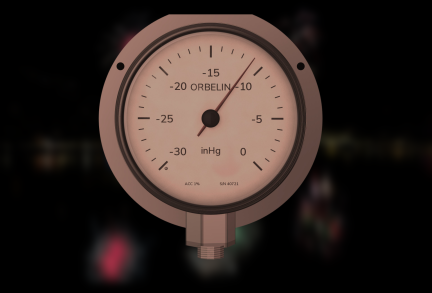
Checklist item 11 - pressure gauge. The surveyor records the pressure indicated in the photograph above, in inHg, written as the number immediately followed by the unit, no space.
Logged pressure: -11inHg
